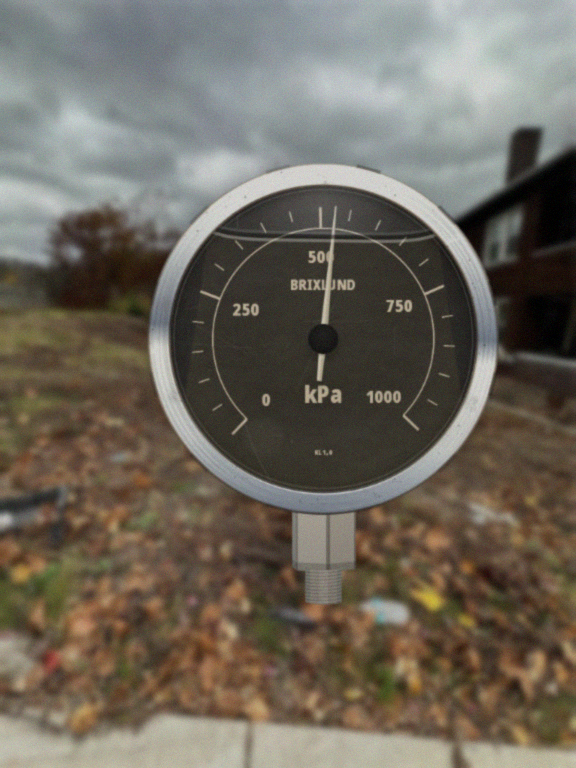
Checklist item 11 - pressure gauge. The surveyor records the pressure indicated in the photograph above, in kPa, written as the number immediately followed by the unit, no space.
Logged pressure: 525kPa
